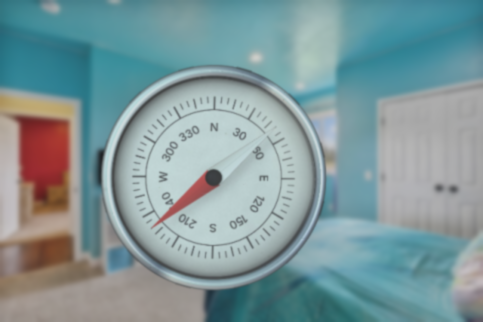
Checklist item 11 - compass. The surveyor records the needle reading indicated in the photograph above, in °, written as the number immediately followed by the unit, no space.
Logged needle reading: 230°
